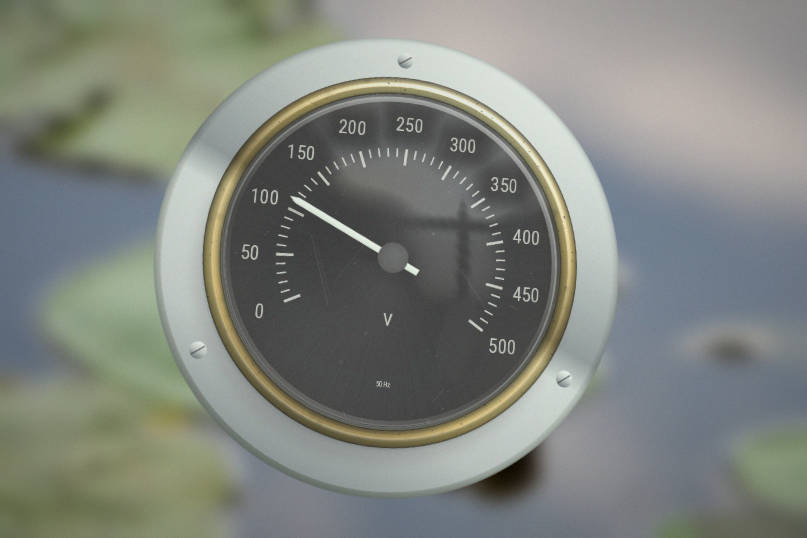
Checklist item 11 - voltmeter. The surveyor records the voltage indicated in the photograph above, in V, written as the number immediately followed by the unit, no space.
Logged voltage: 110V
